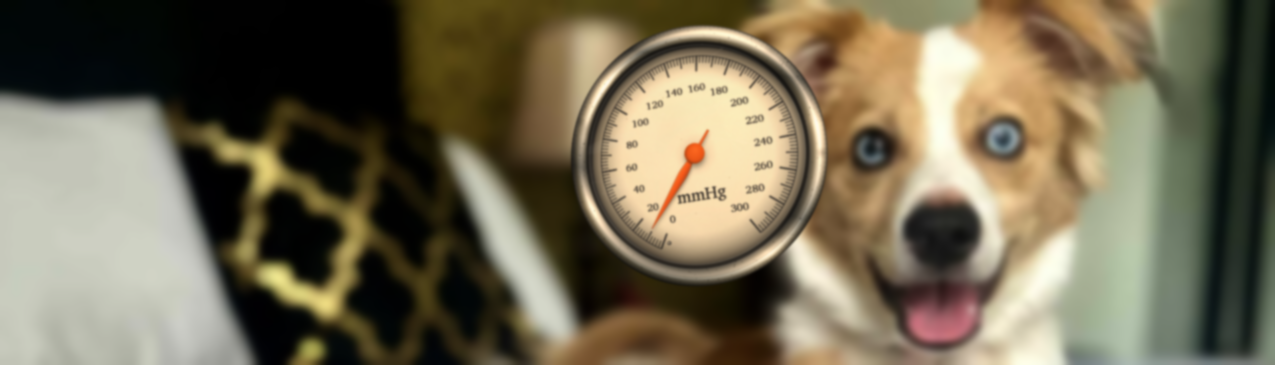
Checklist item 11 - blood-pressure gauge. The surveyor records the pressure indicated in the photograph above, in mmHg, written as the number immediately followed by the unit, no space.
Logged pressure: 10mmHg
